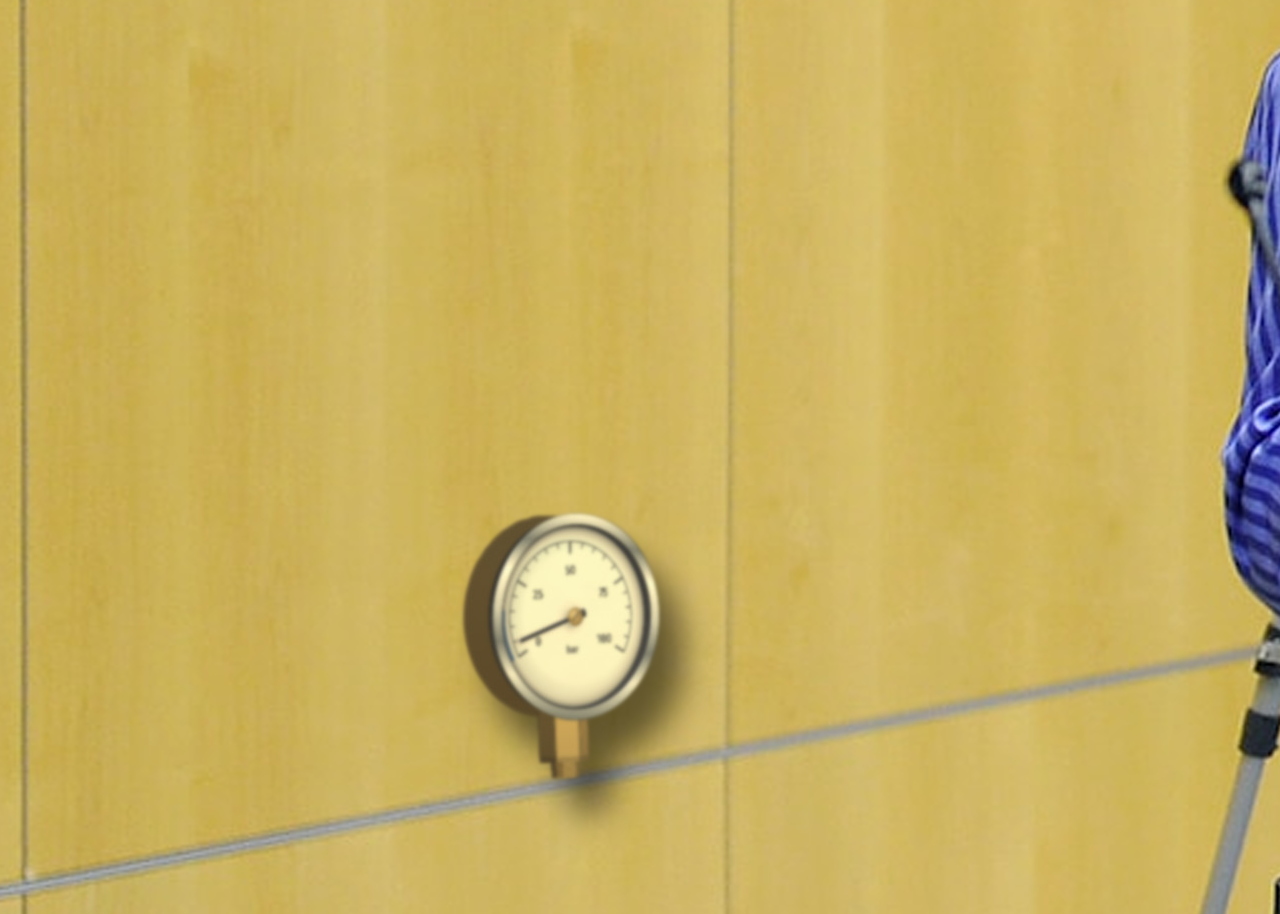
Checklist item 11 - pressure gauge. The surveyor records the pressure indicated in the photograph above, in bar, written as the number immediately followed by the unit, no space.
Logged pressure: 5bar
